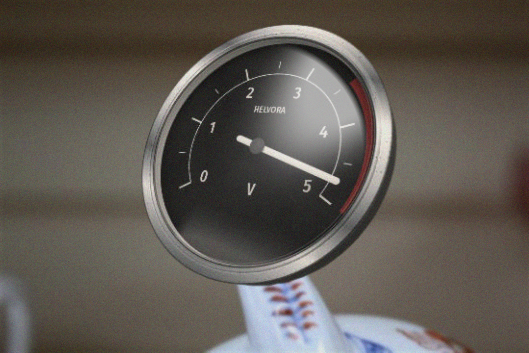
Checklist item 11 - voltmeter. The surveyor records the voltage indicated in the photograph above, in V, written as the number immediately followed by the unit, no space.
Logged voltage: 4.75V
